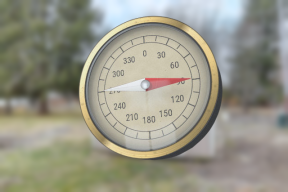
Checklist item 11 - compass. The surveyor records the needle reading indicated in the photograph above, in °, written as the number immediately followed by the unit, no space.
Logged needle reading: 90°
